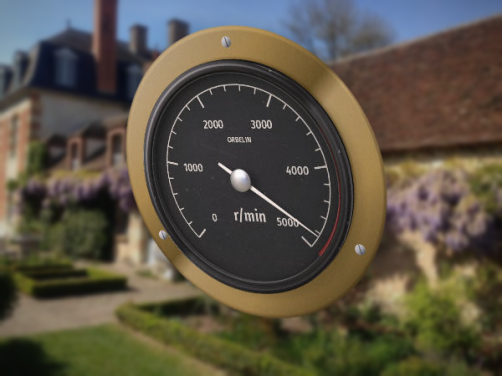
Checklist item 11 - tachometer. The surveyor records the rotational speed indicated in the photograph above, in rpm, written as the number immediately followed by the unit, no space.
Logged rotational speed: 4800rpm
